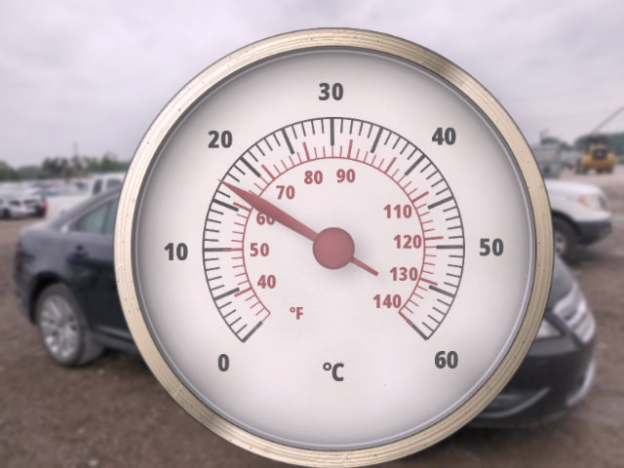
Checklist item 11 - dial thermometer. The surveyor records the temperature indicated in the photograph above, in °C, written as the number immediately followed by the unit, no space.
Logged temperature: 17°C
